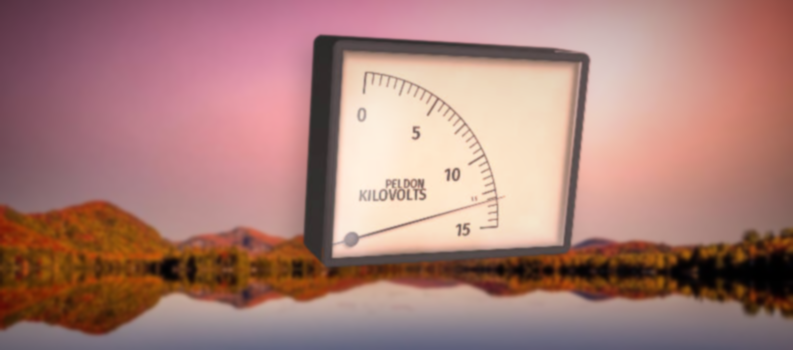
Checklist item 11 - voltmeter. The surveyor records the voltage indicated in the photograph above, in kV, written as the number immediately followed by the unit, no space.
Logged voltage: 13kV
